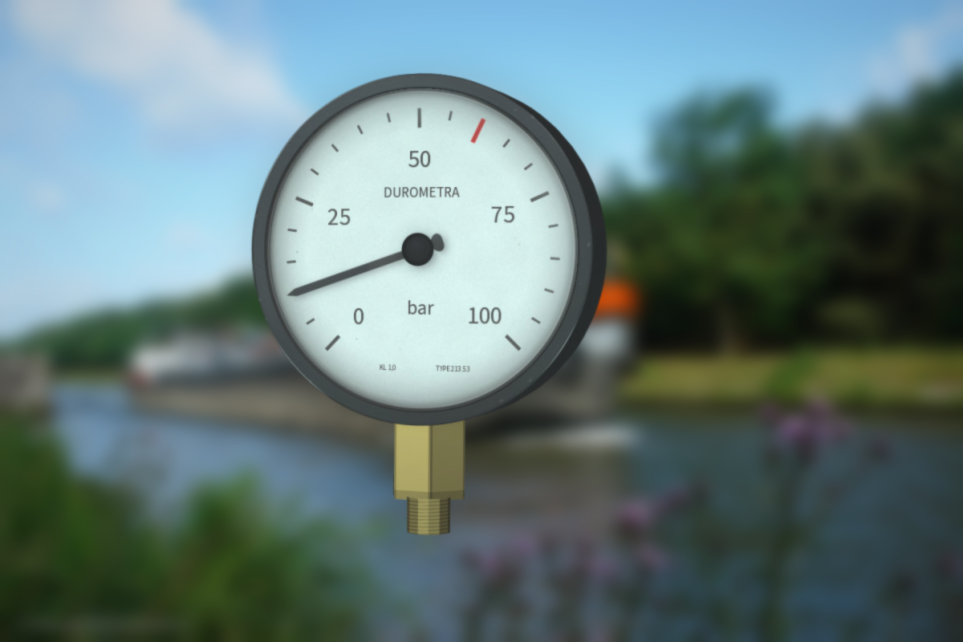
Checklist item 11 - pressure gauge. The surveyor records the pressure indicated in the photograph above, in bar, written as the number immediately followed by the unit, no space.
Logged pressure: 10bar
